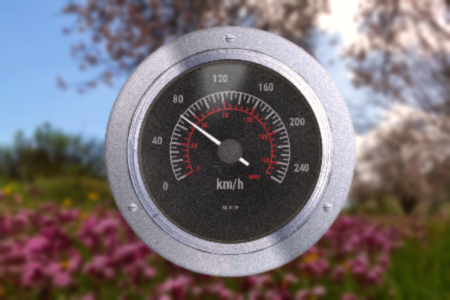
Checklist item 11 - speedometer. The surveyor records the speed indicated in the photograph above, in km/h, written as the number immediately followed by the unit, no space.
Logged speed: 70km/h
